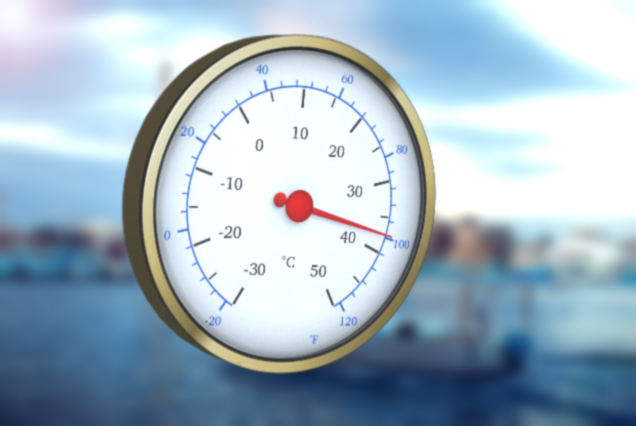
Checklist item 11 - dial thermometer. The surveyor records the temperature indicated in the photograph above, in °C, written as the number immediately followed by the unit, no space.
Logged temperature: 37.5°C
